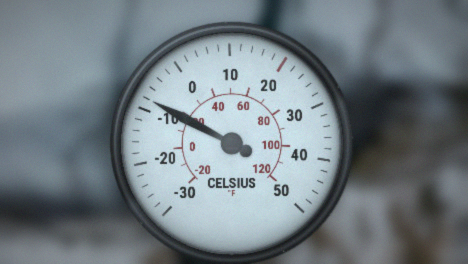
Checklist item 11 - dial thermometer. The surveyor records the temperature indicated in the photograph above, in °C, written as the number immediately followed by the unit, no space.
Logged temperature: -8°C
